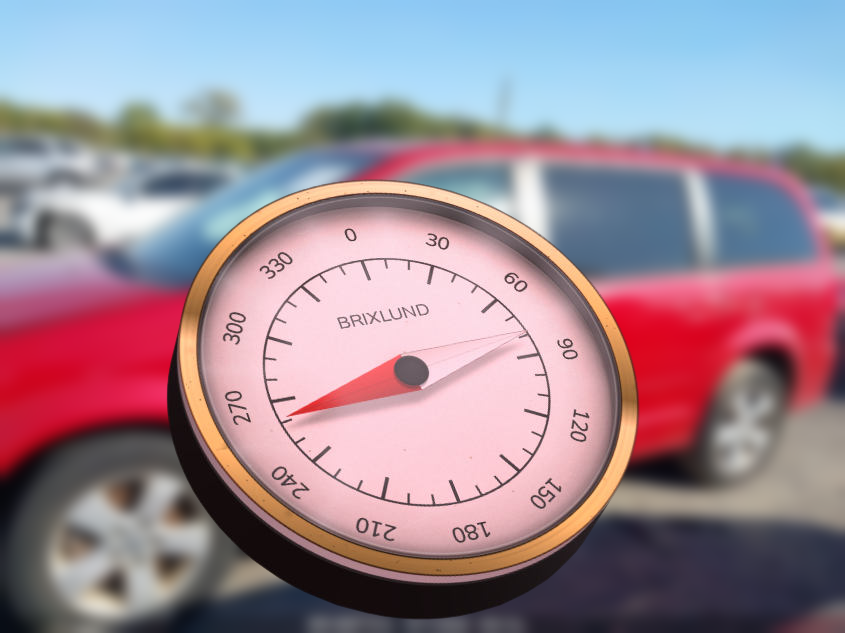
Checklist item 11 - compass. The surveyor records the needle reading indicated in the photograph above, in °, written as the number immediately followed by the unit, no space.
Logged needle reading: 260°
